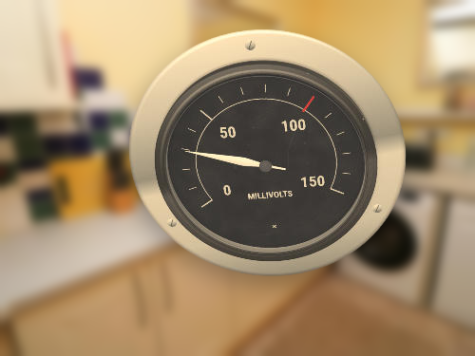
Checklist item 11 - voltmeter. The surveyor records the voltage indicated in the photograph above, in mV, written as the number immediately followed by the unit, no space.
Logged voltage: 30mV
